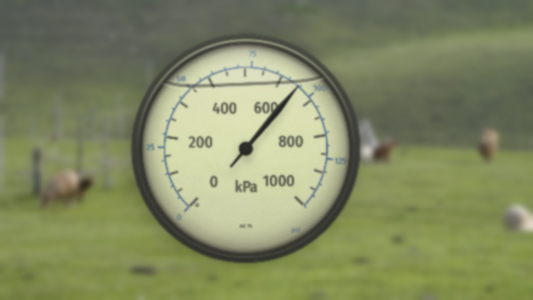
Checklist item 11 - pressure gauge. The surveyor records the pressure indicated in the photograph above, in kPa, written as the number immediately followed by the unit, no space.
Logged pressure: 650kPa
